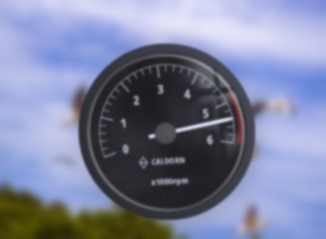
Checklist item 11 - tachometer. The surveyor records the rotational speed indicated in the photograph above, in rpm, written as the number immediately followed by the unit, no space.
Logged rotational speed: 5400rpm
